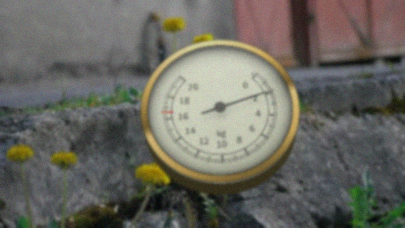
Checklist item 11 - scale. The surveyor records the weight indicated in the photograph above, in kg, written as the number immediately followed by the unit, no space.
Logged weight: 2kg
